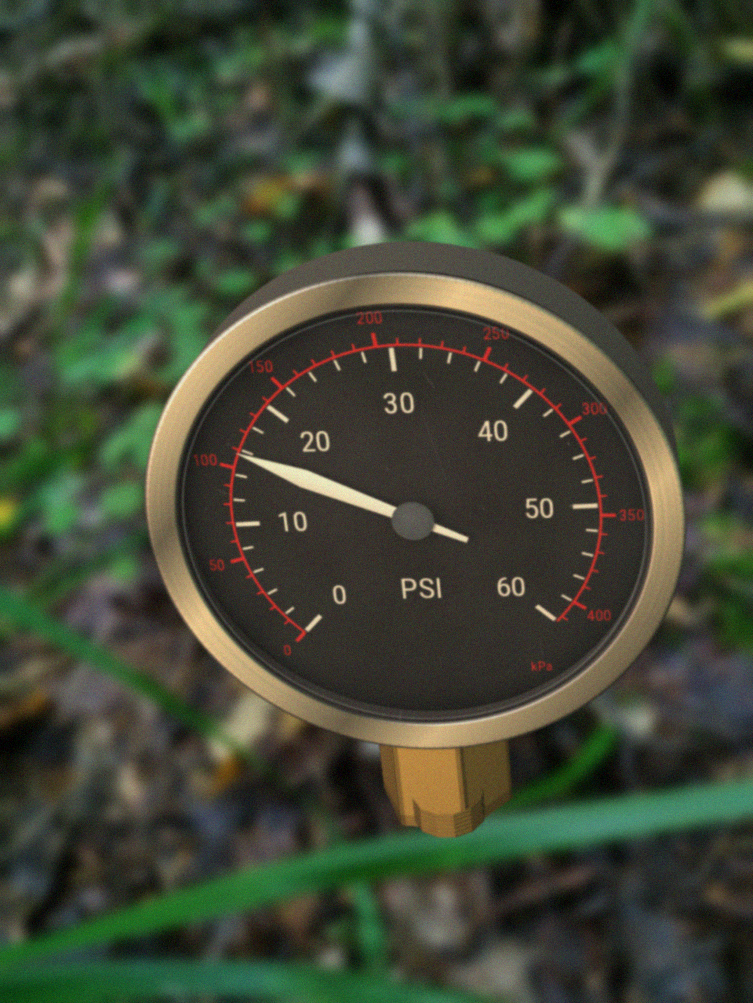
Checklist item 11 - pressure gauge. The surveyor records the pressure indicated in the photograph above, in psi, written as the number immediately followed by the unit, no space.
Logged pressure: 16psi
